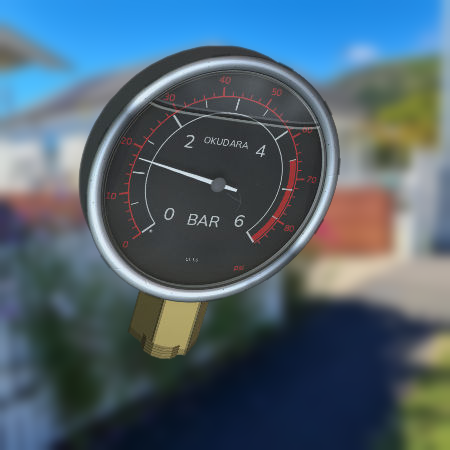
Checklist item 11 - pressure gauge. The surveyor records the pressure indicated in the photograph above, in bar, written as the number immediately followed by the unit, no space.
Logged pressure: 1.25bar
